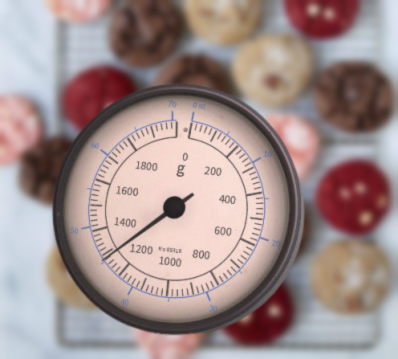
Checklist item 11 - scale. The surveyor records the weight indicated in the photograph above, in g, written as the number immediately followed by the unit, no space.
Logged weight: 1280g
